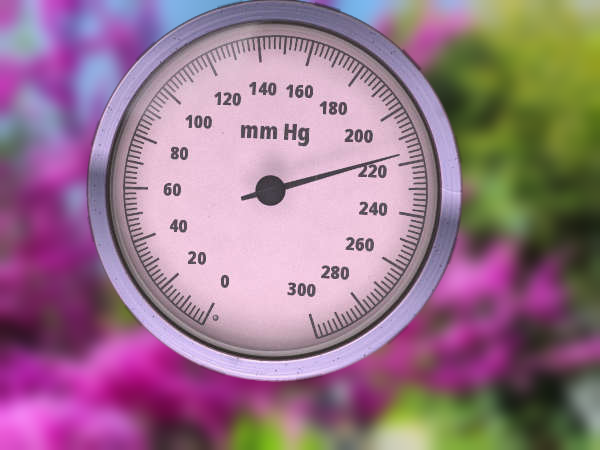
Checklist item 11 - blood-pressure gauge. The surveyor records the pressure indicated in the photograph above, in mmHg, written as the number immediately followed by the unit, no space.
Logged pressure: 216mmHg
